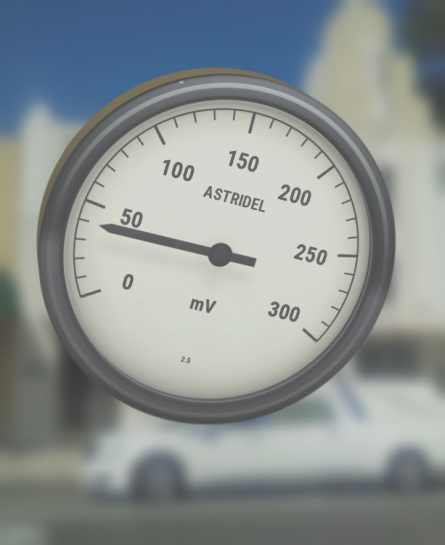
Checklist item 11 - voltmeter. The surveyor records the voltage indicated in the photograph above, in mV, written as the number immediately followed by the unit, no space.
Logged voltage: 40mV
